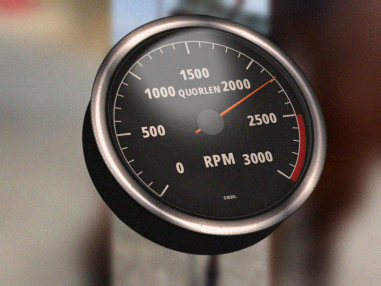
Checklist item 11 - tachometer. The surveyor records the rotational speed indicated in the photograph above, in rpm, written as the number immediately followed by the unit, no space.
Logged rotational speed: 2200rpm
